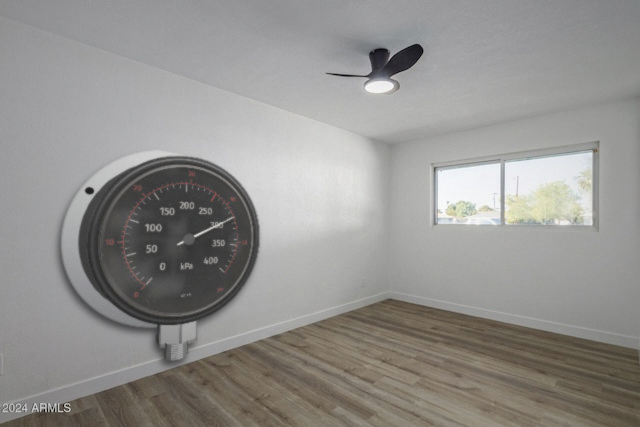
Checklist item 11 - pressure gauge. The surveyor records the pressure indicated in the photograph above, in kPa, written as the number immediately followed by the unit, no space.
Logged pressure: 300kPa
